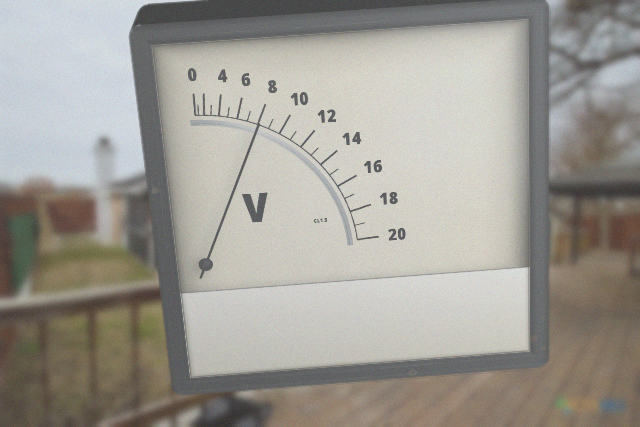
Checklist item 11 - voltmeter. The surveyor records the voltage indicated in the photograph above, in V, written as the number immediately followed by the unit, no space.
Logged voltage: 8V
